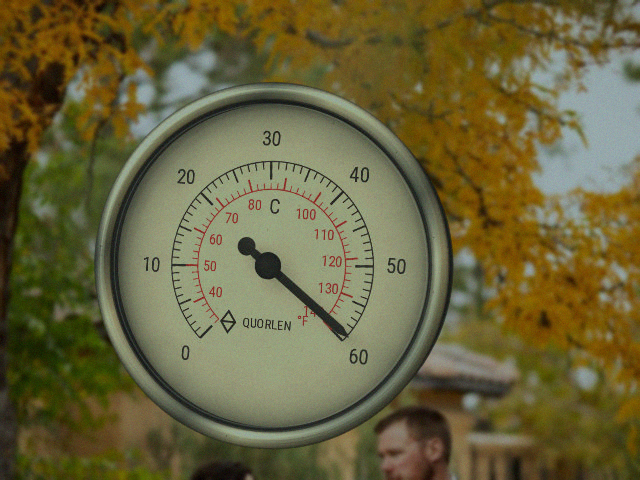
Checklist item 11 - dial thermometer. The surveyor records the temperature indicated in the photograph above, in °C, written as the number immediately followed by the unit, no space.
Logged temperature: 59°C
